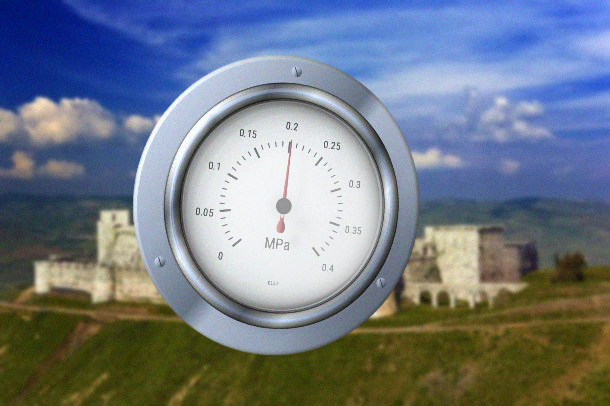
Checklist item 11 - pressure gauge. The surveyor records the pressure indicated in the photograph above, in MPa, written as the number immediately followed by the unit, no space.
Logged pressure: 0.2MPa
